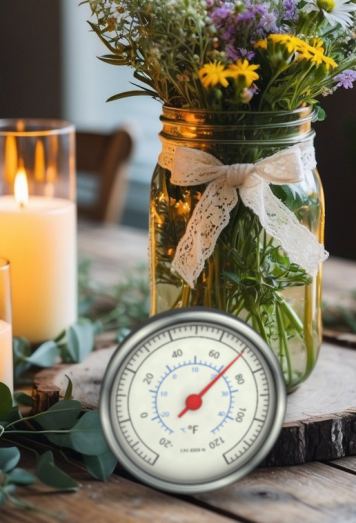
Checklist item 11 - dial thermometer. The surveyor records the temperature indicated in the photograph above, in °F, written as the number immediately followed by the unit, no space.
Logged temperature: 70°F
